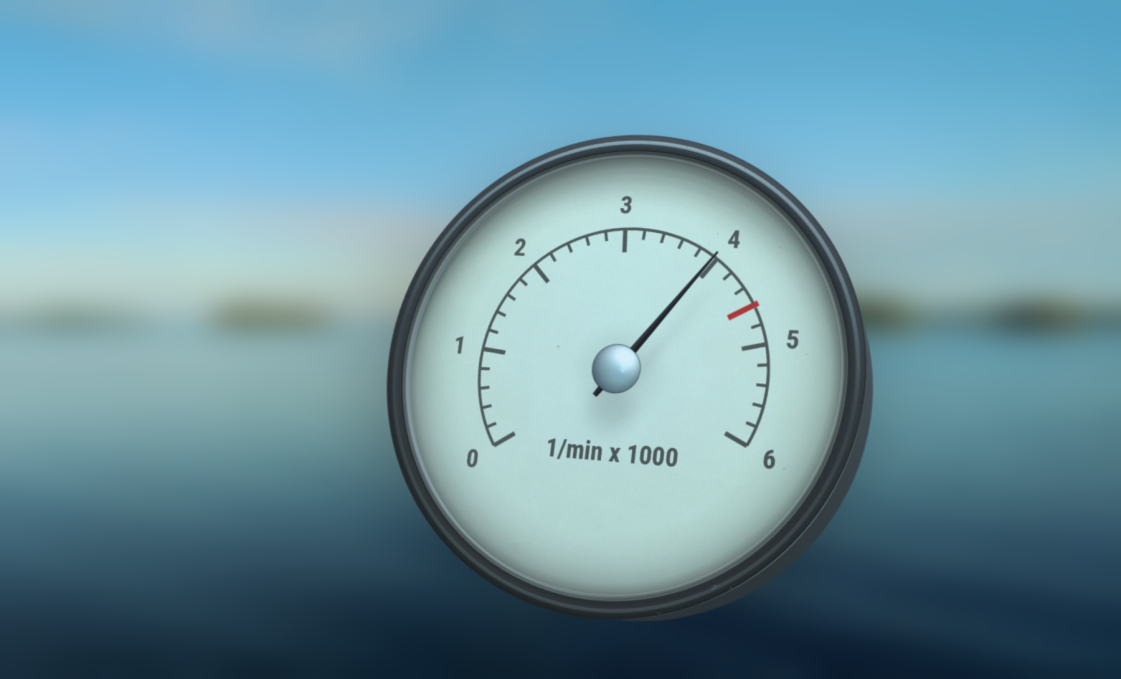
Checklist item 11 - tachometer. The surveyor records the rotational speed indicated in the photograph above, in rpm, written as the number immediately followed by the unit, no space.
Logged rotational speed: 4000rpm
